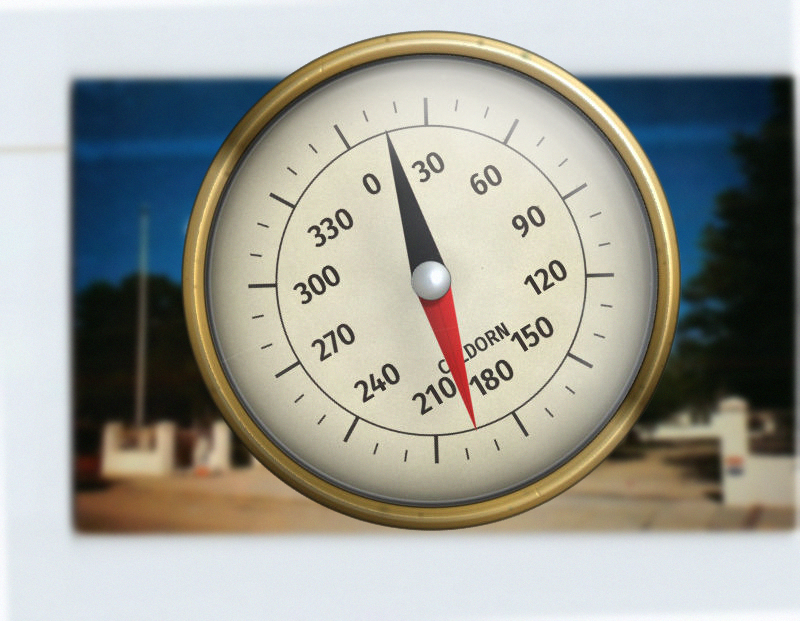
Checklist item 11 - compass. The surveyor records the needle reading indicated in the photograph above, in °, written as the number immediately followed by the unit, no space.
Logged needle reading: 195°
